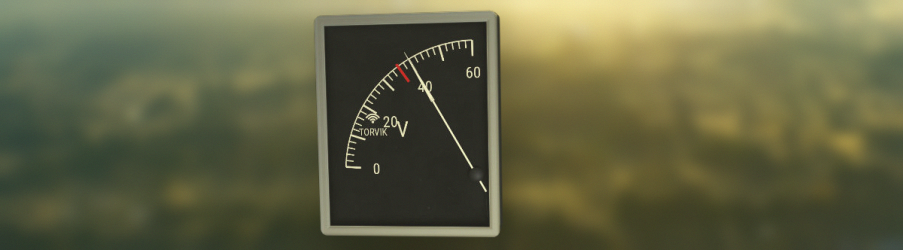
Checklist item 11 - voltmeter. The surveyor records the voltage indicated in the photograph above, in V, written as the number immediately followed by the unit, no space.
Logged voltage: 40V
